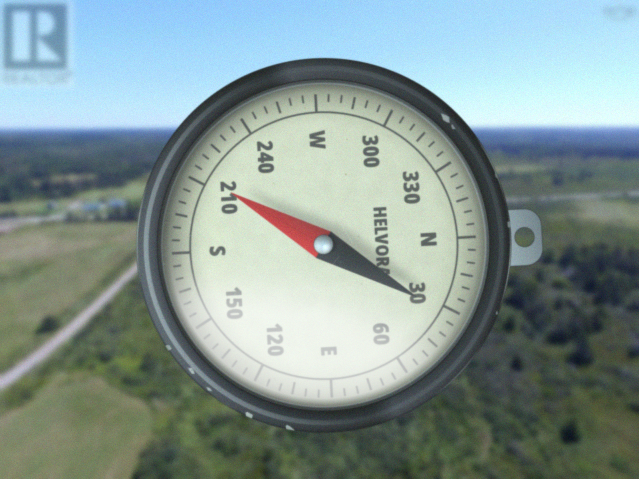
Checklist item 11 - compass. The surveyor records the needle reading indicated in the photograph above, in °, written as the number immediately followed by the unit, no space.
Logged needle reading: 212.5°
